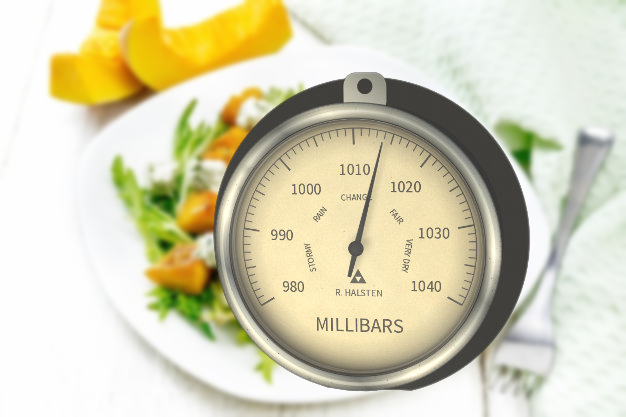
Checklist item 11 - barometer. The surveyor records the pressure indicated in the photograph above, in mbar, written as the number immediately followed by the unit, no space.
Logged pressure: 1014mbar
